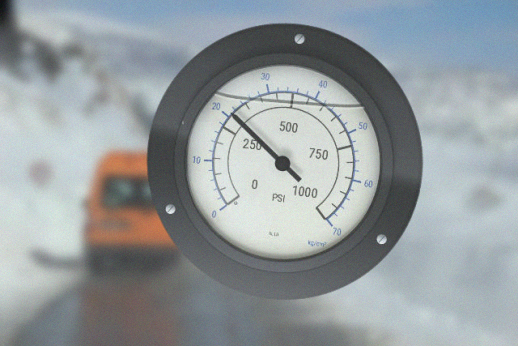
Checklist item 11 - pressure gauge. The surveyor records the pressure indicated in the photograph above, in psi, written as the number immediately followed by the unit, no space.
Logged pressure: 300psi
